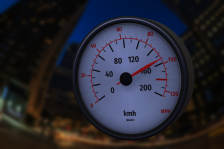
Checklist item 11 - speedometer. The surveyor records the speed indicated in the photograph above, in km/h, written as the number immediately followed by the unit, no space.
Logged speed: 155km/h
